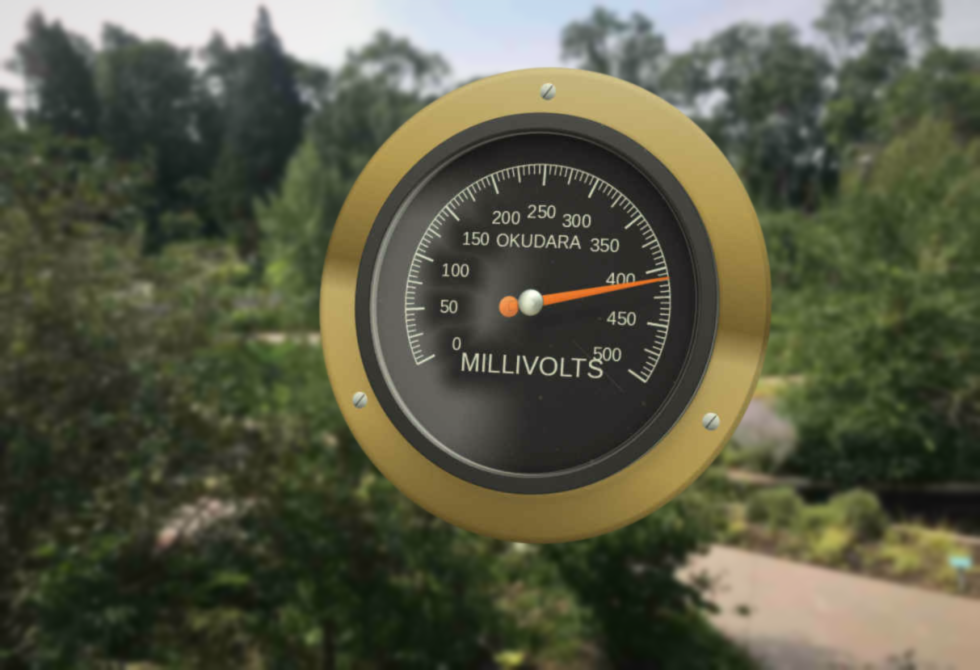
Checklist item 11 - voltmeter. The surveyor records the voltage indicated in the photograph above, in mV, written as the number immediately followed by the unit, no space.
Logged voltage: 410mV
